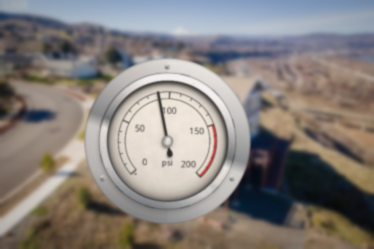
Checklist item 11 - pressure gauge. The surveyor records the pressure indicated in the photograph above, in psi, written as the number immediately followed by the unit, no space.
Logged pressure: 90psi
